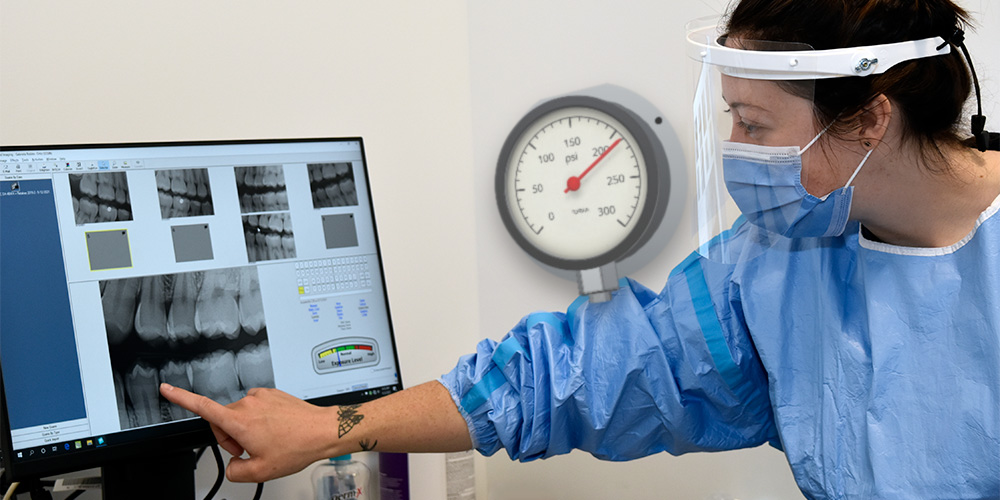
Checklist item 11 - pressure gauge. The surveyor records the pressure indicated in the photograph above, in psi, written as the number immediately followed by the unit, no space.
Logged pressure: 210psi
